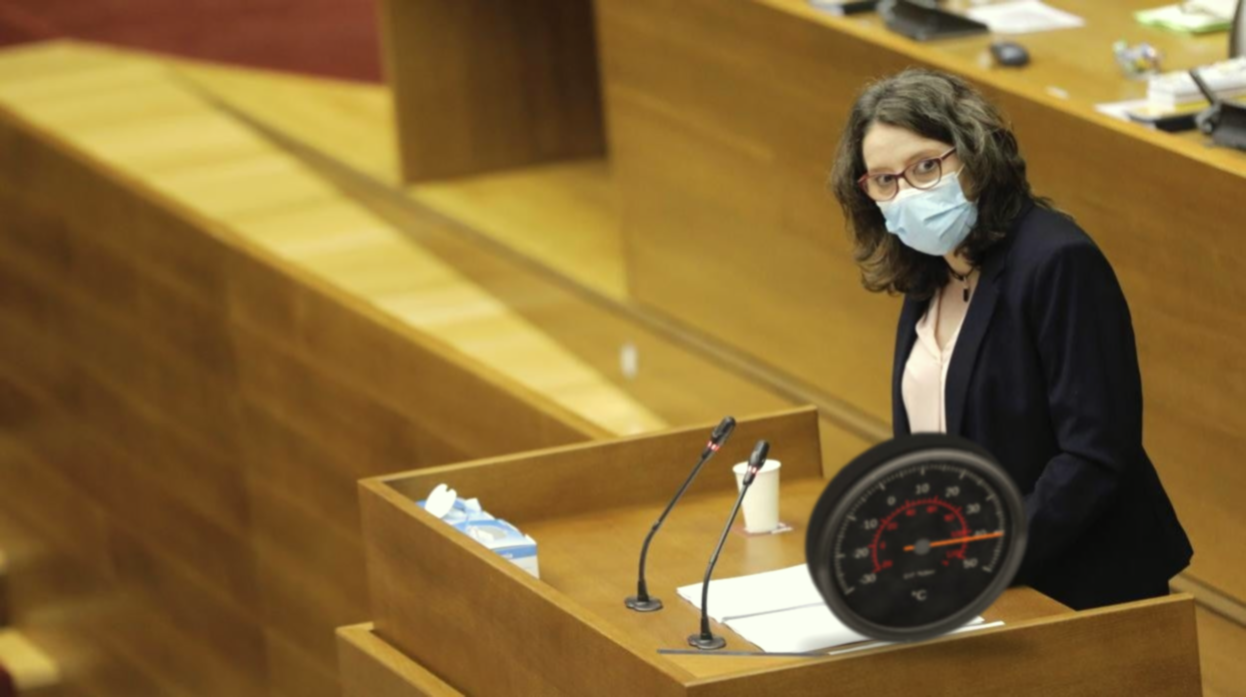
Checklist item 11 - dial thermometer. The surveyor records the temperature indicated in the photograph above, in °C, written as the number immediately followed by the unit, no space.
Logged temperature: 40°C
